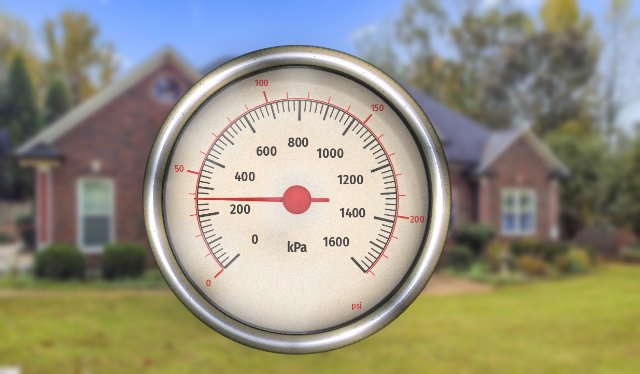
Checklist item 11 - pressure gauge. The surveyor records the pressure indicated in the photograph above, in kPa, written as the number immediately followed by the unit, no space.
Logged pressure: 260kPa
